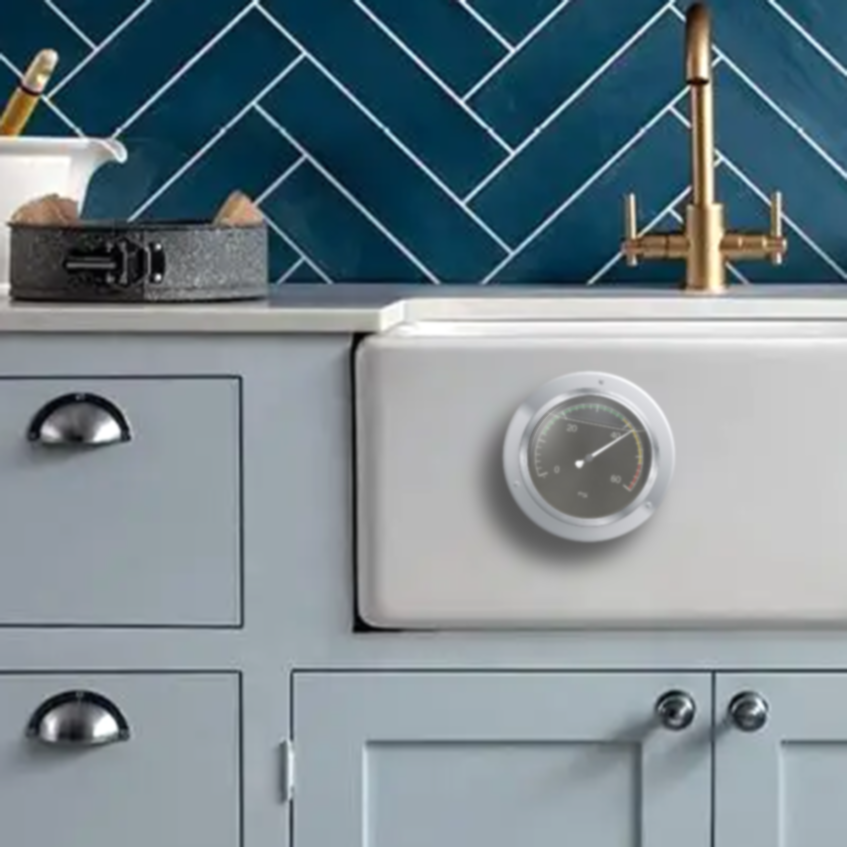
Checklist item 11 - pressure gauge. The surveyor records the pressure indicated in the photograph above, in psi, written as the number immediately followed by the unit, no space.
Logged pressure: 42psi
